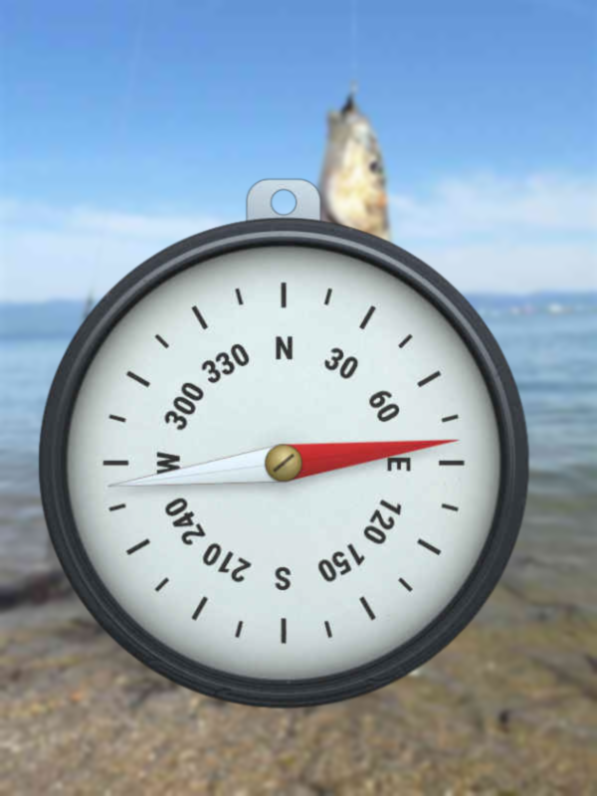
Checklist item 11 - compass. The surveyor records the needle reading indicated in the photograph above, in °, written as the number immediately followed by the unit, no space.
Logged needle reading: 82.5°
